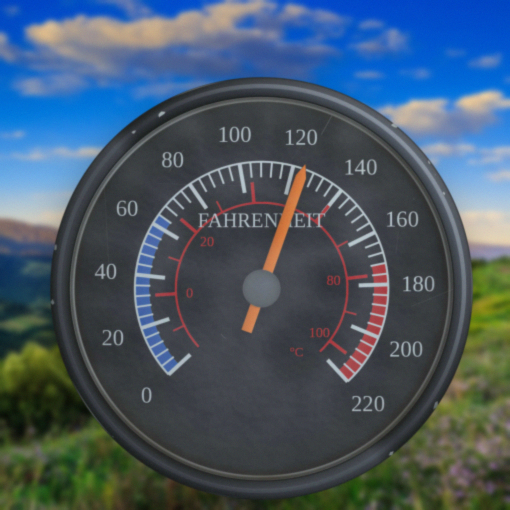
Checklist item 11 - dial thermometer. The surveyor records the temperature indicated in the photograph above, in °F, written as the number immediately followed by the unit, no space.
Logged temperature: 124°F
